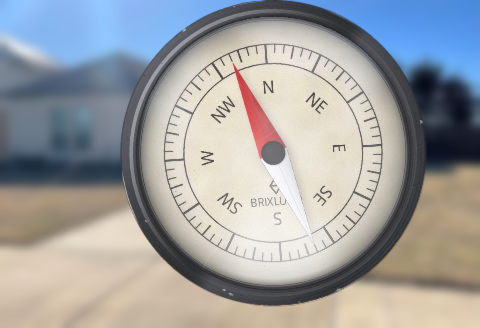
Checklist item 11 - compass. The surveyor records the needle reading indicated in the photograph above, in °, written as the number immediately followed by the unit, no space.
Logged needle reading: 340°
